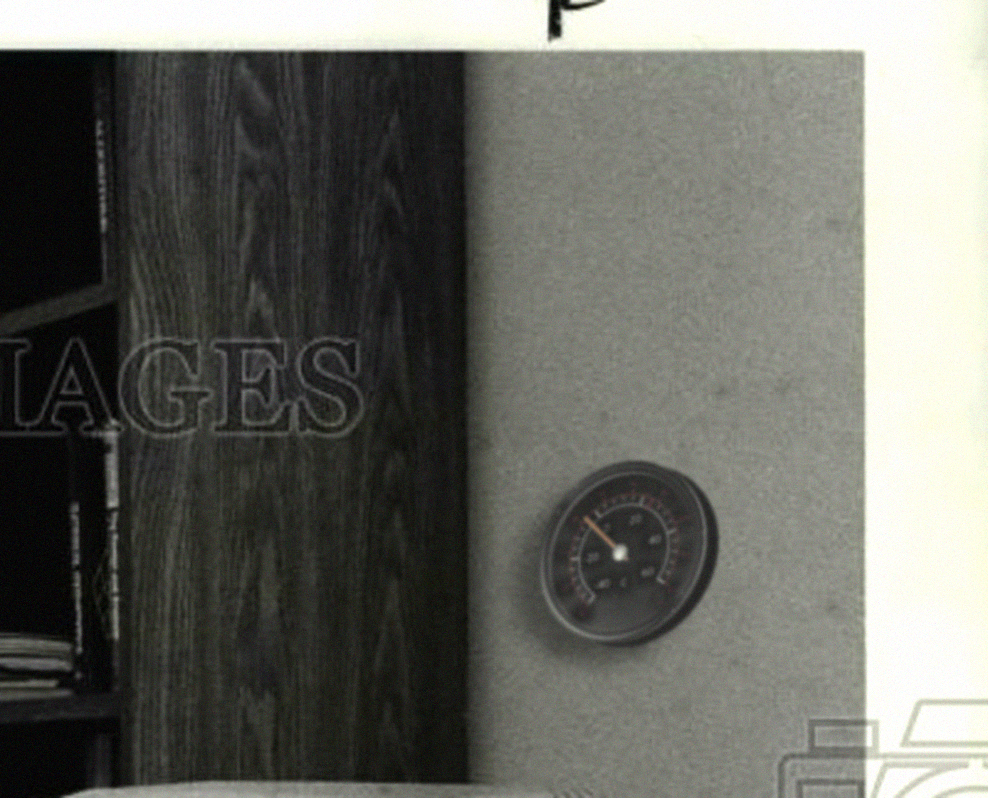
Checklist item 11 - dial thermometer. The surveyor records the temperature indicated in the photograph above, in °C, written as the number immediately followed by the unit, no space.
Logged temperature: -4°C
